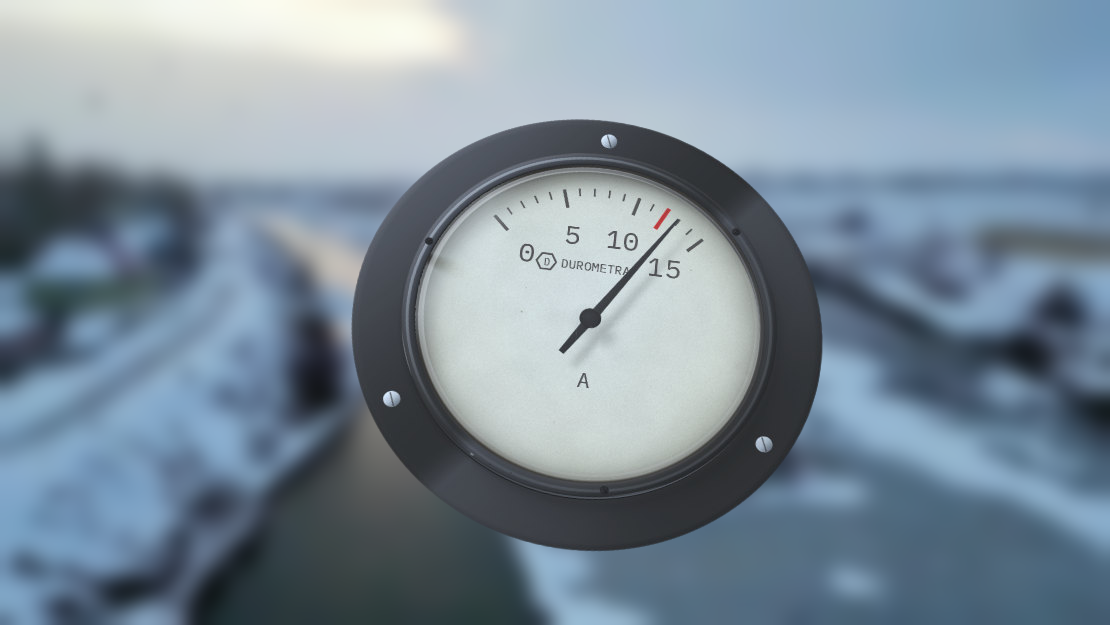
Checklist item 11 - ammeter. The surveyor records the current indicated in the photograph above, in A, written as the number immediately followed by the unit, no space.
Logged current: 13A
